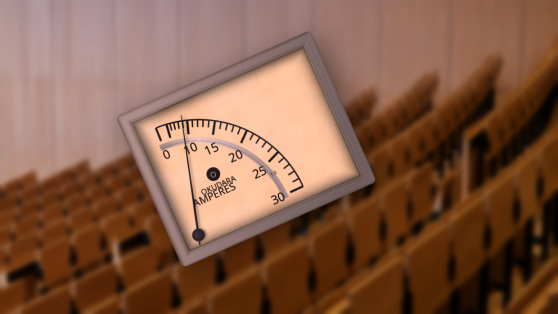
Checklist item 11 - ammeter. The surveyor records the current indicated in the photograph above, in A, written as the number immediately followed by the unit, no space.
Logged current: 9A
